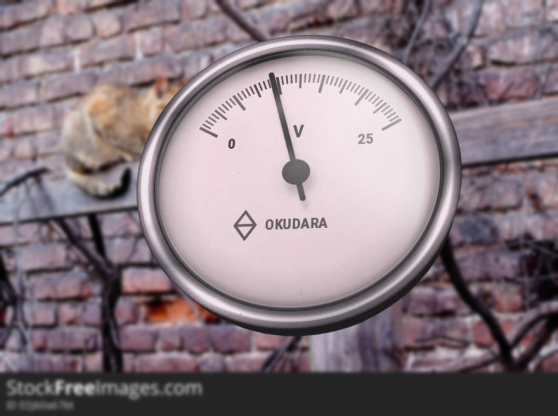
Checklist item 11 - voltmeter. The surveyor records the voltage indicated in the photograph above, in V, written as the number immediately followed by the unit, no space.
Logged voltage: 9.5V
